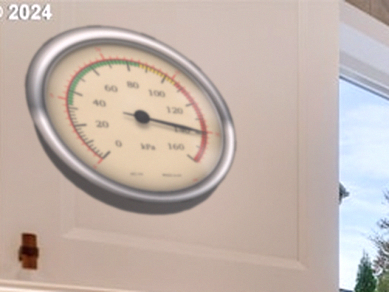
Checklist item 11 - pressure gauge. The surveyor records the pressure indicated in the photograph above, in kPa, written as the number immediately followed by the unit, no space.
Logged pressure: 140kPa
